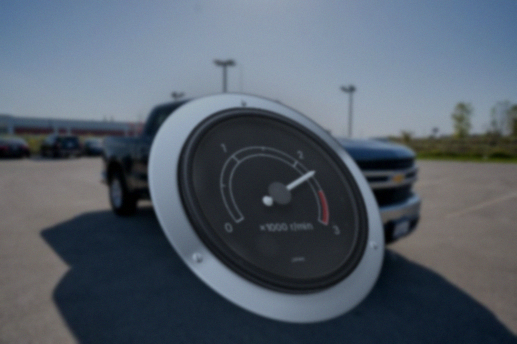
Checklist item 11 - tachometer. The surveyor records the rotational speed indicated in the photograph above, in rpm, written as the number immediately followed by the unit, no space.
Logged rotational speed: 2250rpm
